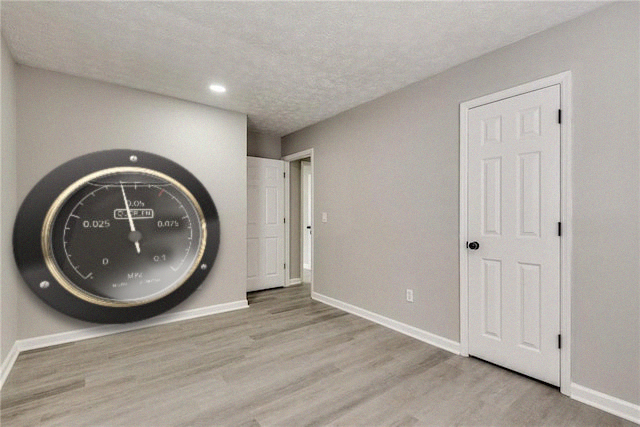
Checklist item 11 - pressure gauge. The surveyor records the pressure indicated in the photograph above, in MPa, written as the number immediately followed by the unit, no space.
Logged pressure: 0.045MPa
